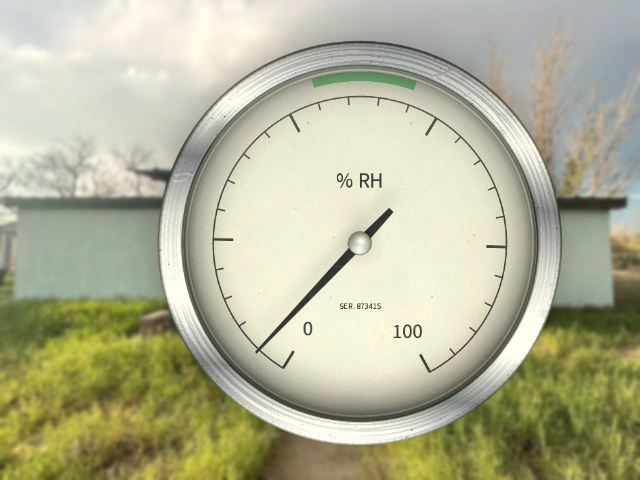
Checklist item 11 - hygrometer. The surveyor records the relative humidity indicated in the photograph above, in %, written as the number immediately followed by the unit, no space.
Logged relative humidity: 4%
